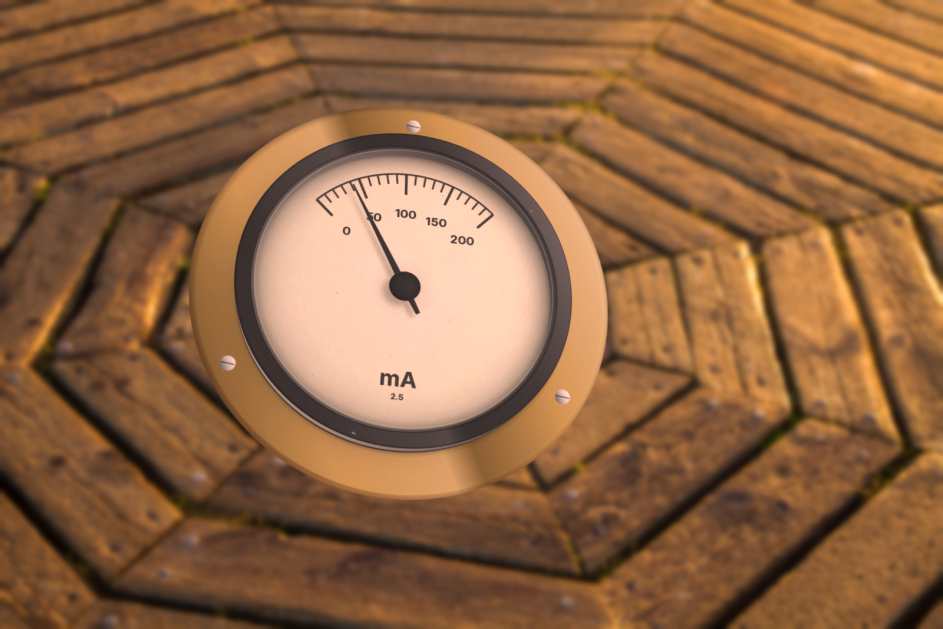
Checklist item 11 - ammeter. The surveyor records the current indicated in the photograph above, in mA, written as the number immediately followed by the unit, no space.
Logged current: 40mA
